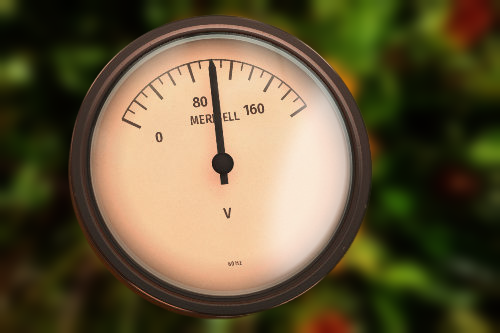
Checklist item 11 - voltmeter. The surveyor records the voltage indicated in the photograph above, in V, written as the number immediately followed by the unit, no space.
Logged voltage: 100V
